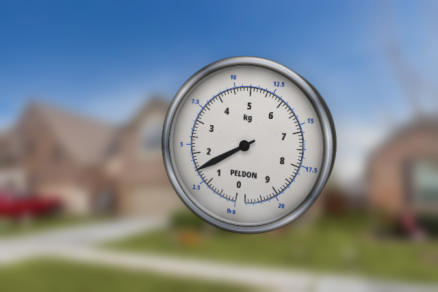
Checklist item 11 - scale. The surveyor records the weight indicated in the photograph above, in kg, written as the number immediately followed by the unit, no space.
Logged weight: 1.5kg
